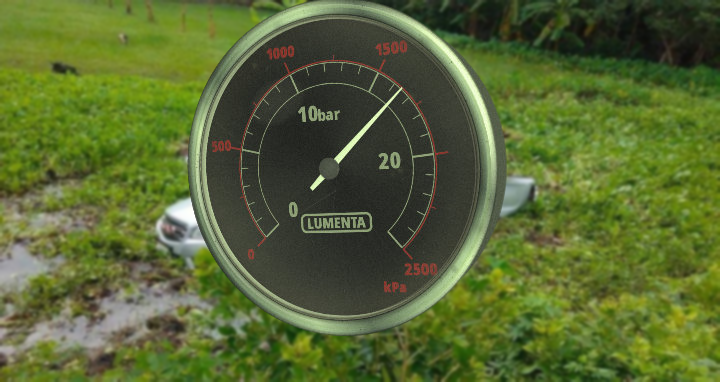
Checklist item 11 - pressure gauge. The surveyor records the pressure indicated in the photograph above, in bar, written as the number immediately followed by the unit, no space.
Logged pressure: 16.5bar
